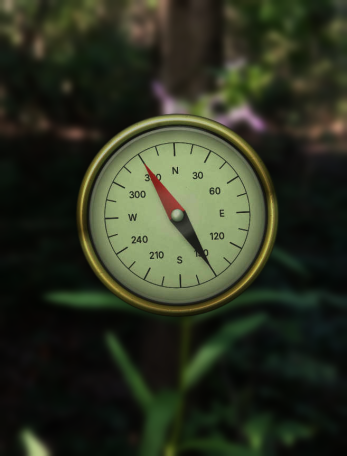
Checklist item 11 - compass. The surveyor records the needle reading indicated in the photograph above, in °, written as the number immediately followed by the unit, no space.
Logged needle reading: 330°
